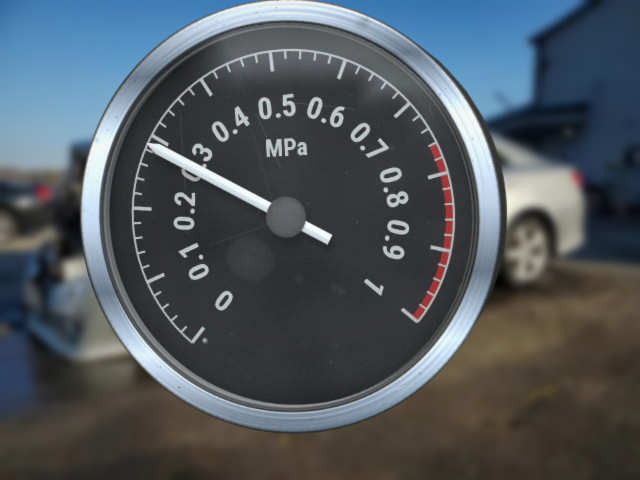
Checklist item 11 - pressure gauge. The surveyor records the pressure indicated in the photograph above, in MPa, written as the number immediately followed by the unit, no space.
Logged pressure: 0.29MPa
